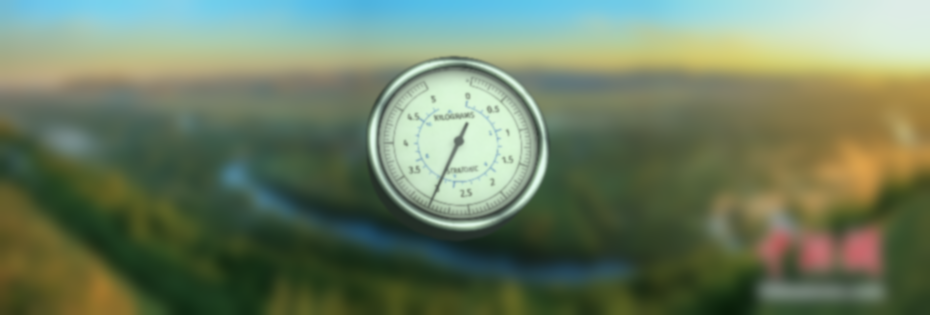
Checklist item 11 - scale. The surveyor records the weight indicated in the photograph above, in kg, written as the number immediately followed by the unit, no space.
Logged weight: 3kg
